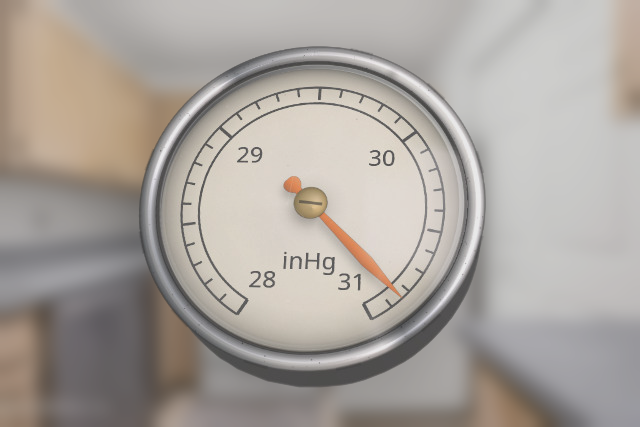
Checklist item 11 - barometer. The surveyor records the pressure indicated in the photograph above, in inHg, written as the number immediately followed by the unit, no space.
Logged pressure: 30.85inHg
